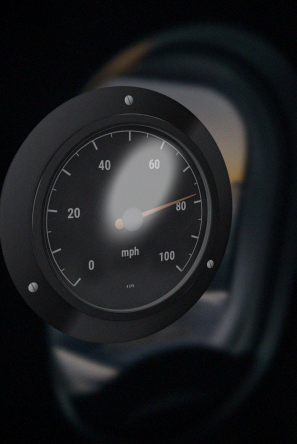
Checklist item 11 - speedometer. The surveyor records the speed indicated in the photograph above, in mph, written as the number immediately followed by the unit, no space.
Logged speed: 77.5mph
